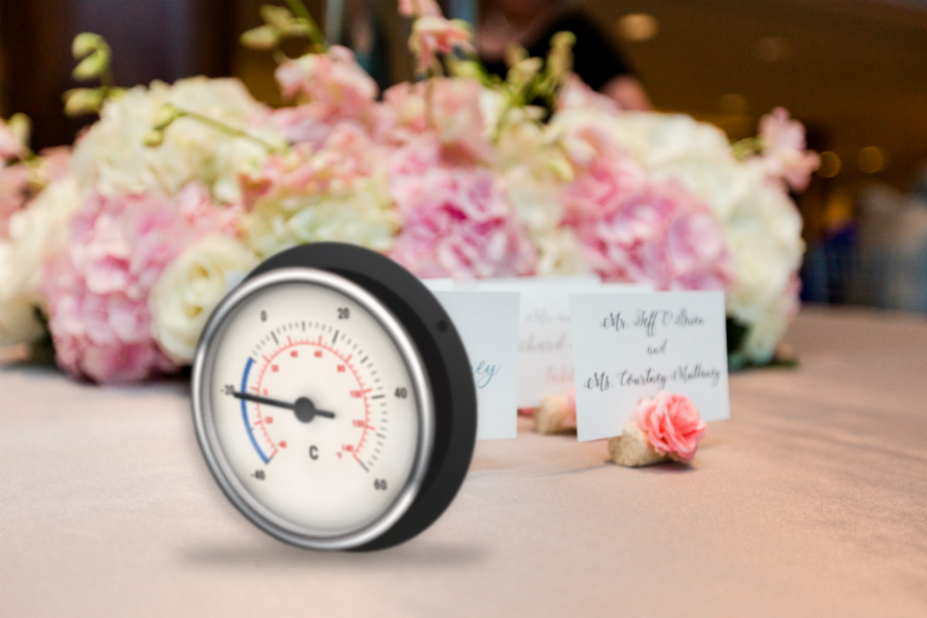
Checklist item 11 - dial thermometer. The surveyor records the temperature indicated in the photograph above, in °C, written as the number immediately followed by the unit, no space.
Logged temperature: -20°C
